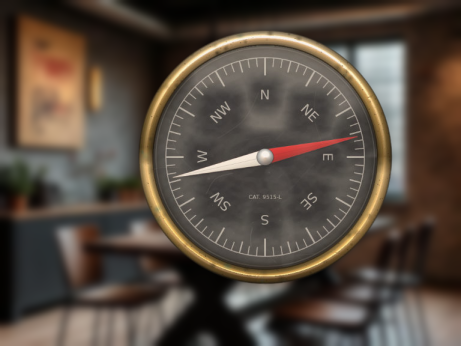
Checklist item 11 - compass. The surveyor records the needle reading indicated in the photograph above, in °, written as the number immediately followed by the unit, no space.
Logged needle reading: 77.5°
